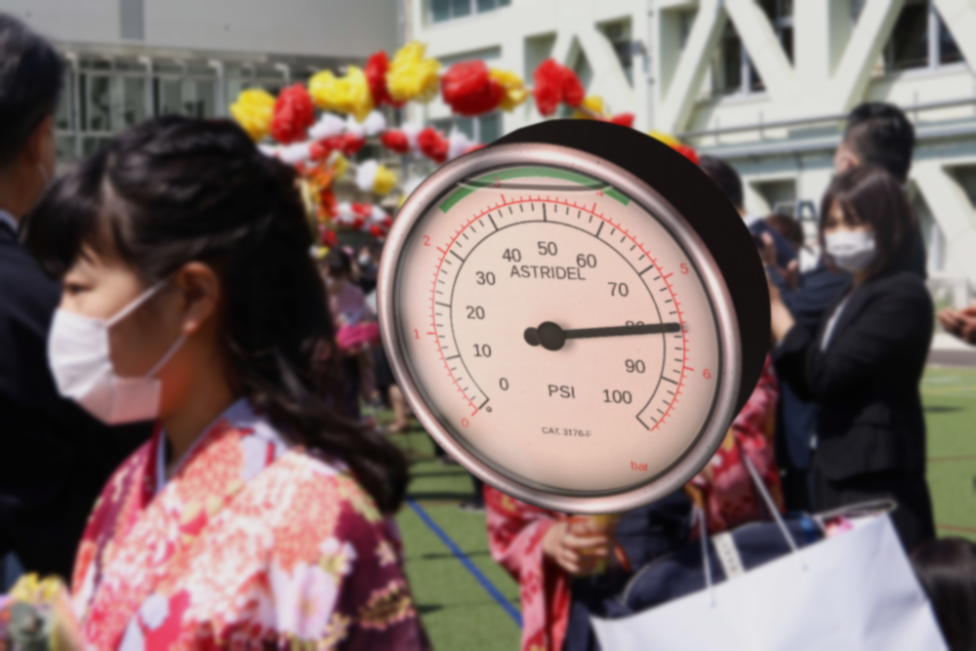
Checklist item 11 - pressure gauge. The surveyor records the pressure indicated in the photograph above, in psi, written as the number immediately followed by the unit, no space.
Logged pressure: 80psi
